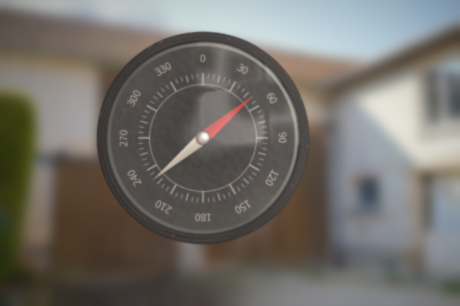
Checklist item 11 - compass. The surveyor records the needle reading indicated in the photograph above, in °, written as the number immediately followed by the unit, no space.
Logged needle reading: 50°
